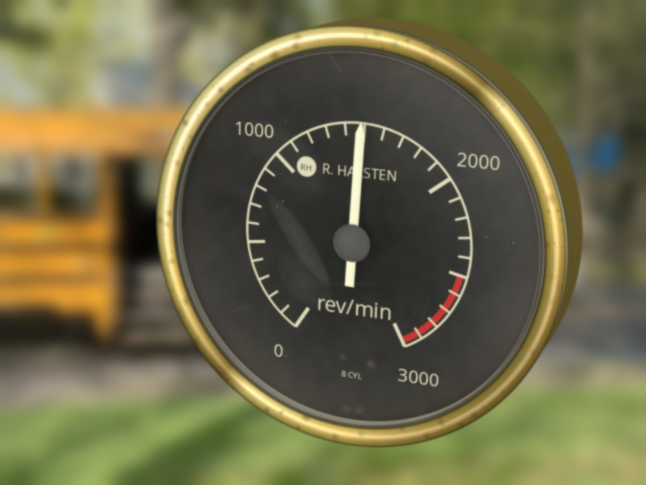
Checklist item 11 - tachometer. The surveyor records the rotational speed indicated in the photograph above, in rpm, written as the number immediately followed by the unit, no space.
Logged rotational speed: 1500rpm
